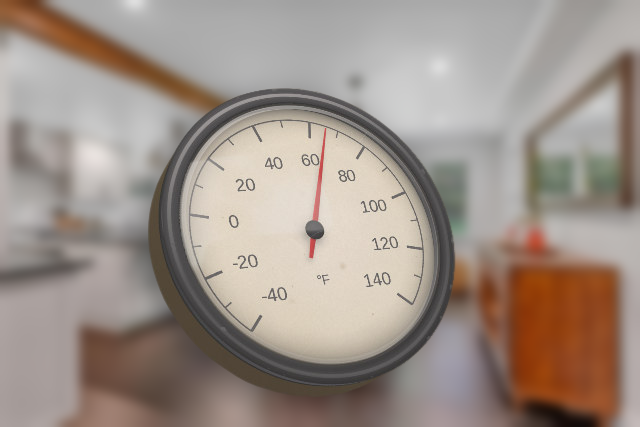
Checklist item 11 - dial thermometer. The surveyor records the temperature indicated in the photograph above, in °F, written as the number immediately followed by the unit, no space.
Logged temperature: 65°F
